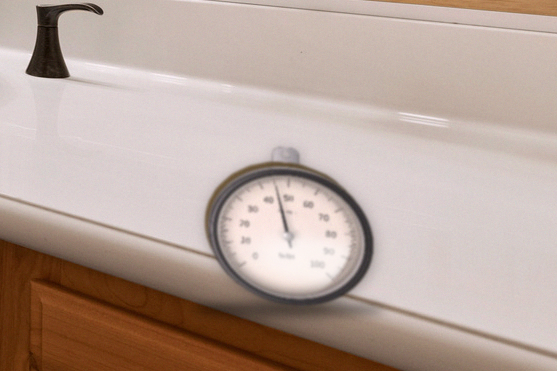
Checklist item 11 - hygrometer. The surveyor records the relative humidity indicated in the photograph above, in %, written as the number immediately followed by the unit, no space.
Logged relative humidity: 45%
